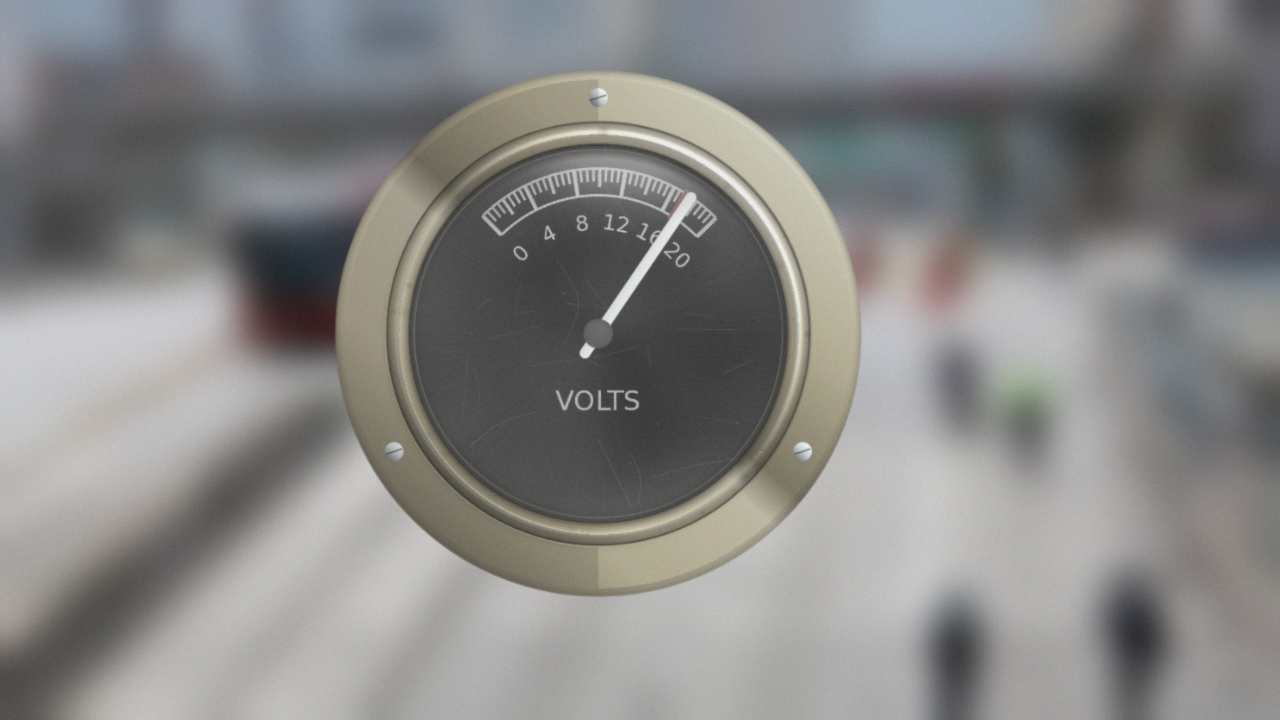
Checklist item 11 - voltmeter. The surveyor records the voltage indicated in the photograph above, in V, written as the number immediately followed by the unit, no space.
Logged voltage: 17.5V
